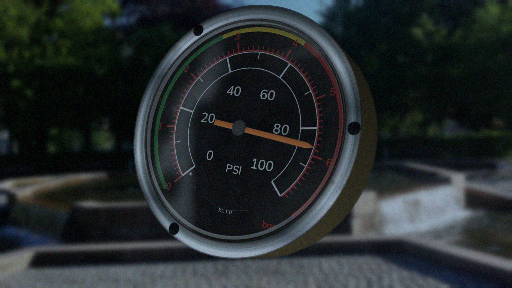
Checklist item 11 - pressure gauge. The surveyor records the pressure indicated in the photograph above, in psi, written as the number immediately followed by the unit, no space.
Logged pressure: 85psi
